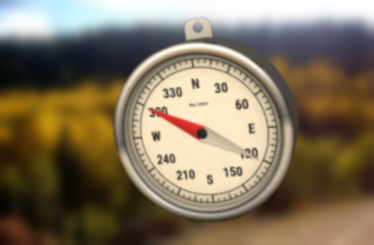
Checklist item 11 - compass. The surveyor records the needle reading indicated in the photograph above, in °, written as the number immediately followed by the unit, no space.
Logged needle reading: 300°
